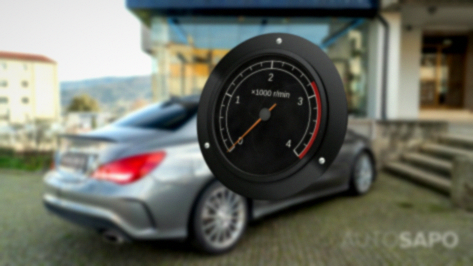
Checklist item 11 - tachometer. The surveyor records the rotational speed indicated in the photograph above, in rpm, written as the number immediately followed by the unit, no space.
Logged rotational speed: 0rpm
